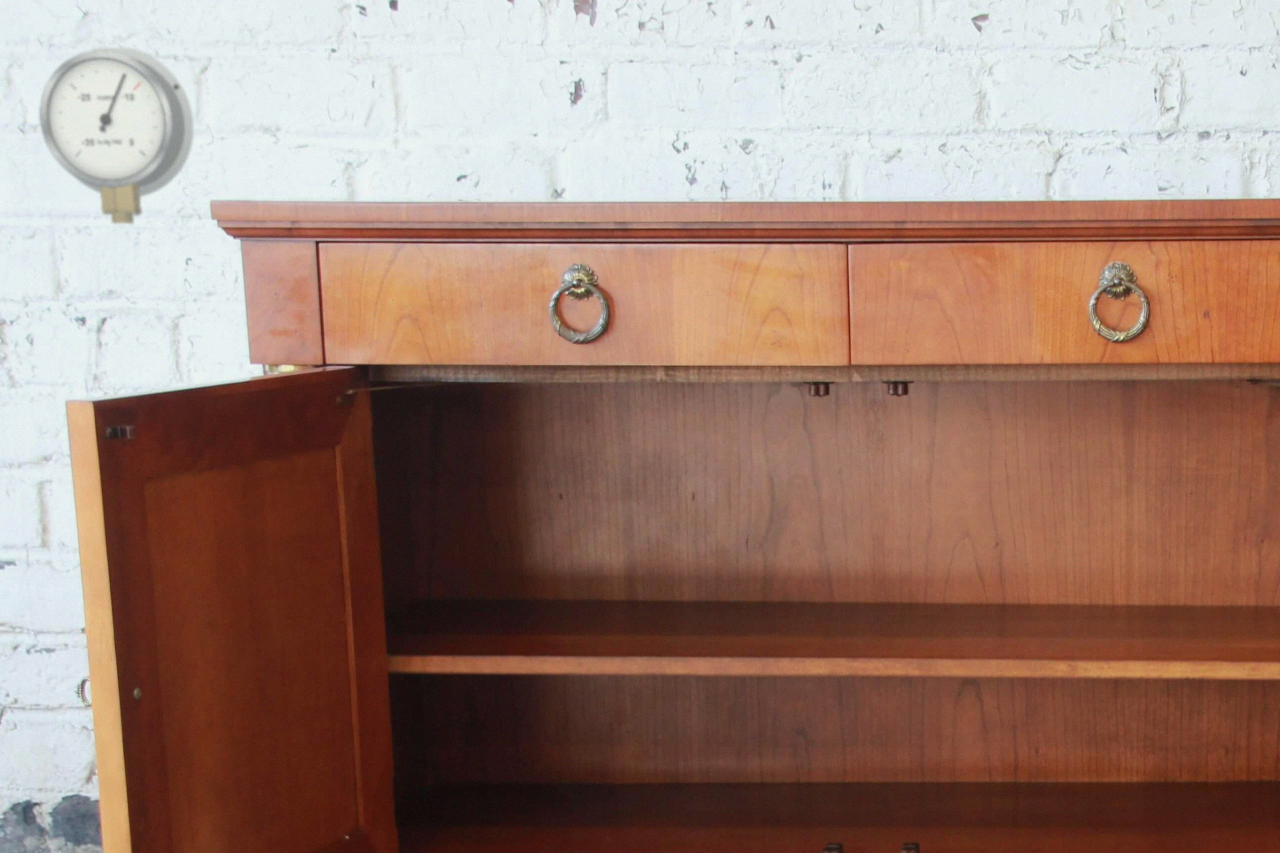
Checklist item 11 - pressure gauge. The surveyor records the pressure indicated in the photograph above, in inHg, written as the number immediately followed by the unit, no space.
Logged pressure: -12inHg
